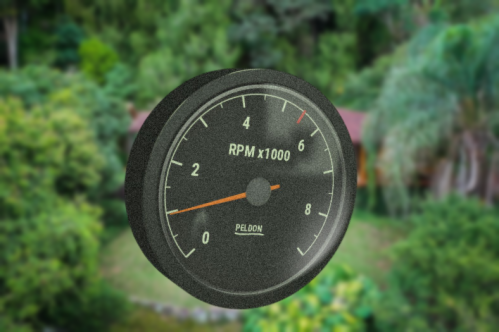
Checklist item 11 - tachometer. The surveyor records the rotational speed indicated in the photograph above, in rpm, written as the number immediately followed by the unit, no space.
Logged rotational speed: 1000rpm
